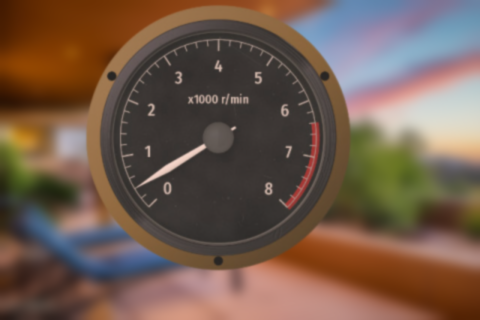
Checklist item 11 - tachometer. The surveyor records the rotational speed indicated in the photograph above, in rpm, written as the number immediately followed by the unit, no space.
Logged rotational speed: 400rpm
